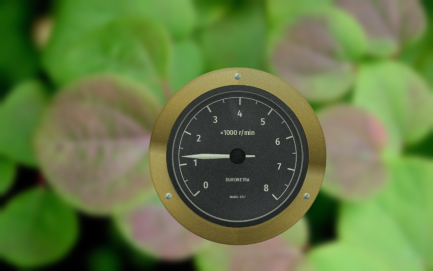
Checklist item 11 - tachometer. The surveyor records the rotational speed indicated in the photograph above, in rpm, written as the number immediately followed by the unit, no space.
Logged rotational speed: 1250rpm
